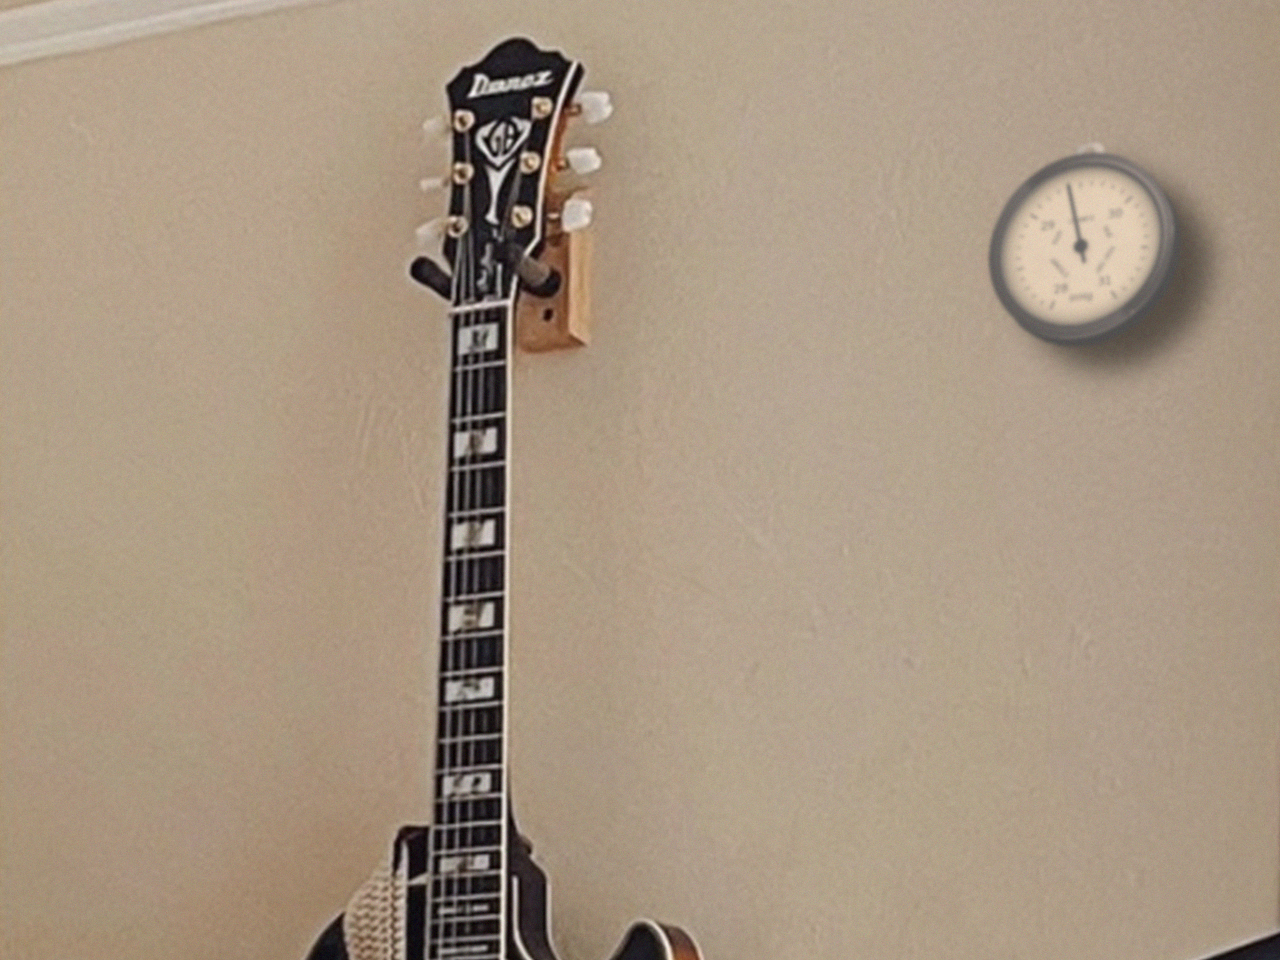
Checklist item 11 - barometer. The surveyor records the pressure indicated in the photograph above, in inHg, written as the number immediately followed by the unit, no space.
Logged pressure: 29.4inHg
